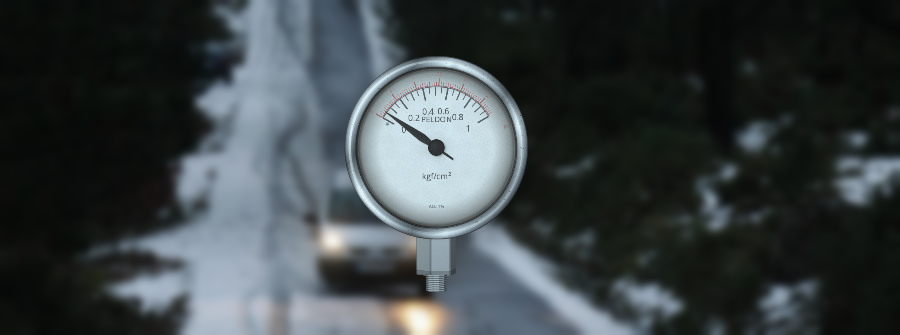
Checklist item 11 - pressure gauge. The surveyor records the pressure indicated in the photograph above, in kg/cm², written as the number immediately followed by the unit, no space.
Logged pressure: 0.05kg/cm²
